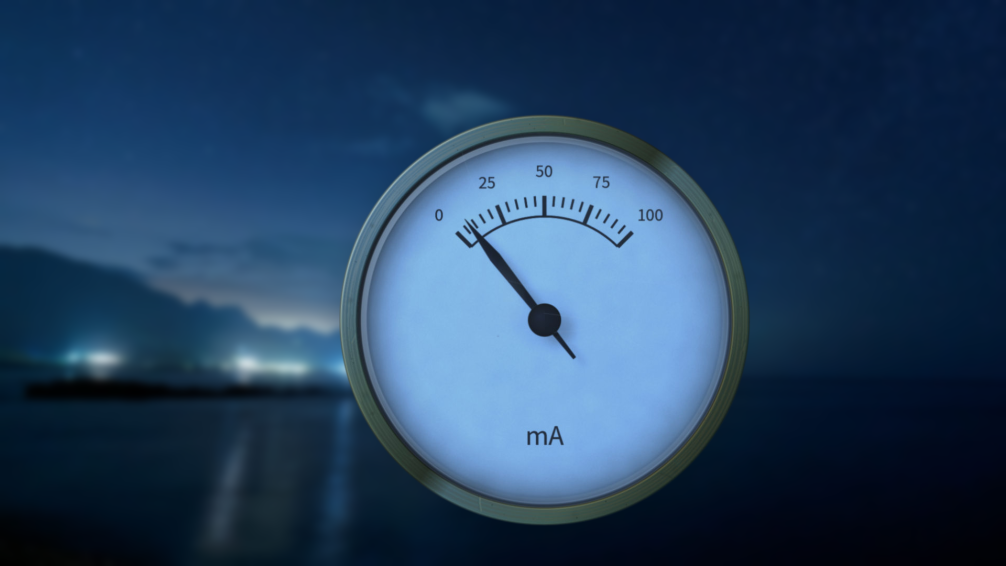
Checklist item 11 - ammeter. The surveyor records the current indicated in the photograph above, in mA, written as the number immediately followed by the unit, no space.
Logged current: 7.5mA
